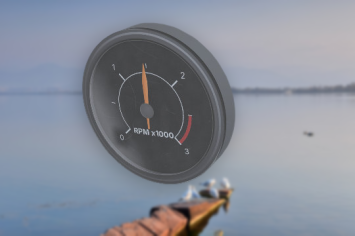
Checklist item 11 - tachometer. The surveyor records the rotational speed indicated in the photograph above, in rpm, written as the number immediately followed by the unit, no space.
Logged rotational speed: 1500rpm
